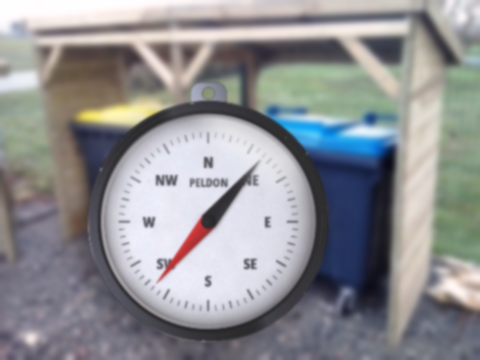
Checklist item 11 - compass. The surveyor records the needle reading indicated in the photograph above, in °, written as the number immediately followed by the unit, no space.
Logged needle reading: 220°
